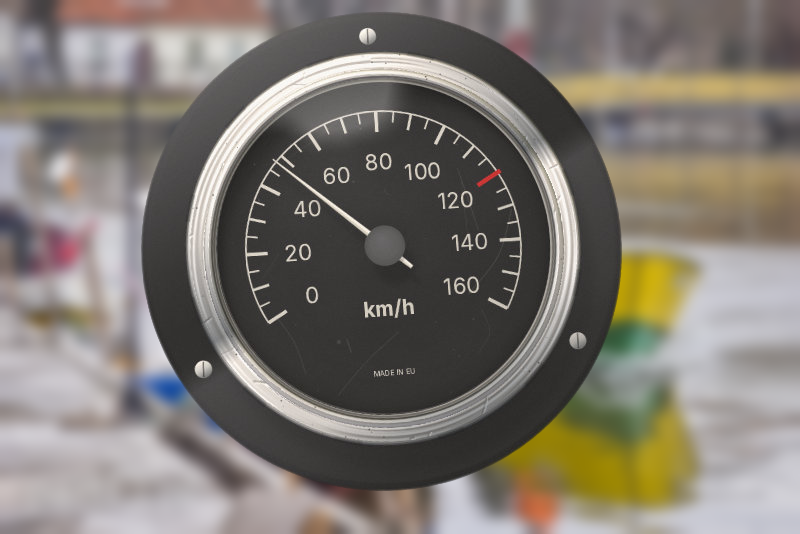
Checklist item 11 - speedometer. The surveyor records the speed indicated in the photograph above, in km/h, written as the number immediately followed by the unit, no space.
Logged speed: 47.5km/h
